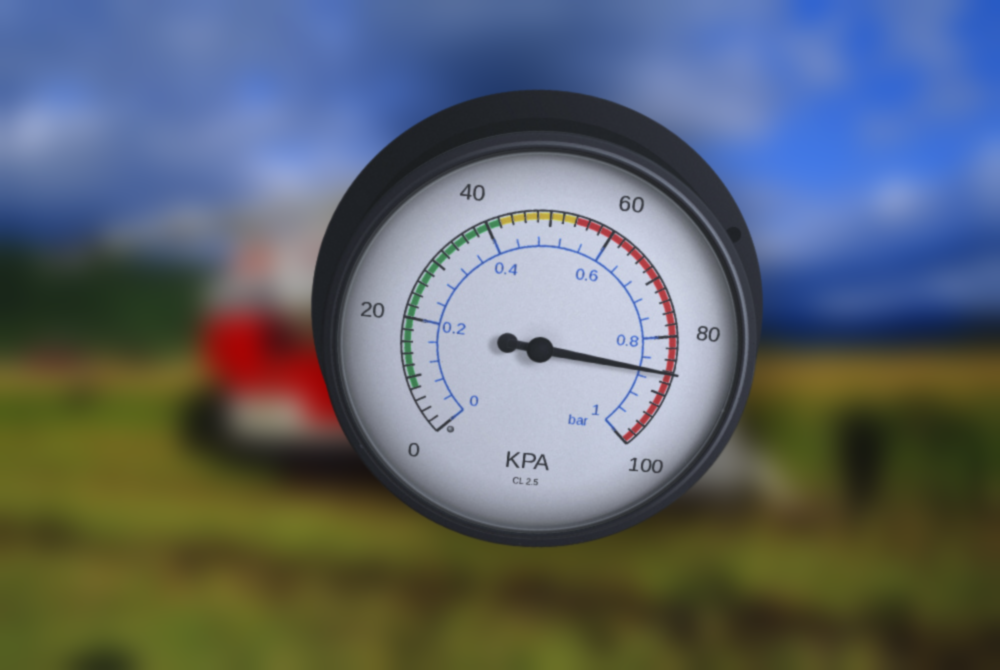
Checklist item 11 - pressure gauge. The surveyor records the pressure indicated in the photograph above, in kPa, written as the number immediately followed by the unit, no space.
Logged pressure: 86kPa
